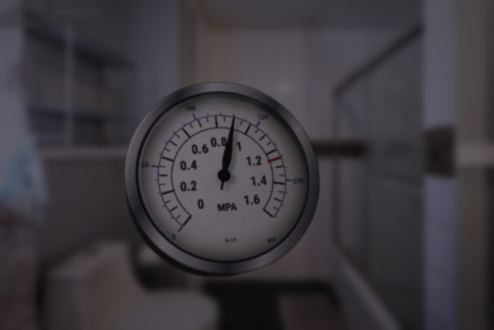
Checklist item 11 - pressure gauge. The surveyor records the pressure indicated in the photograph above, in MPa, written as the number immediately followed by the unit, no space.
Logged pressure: 0.9MPa
